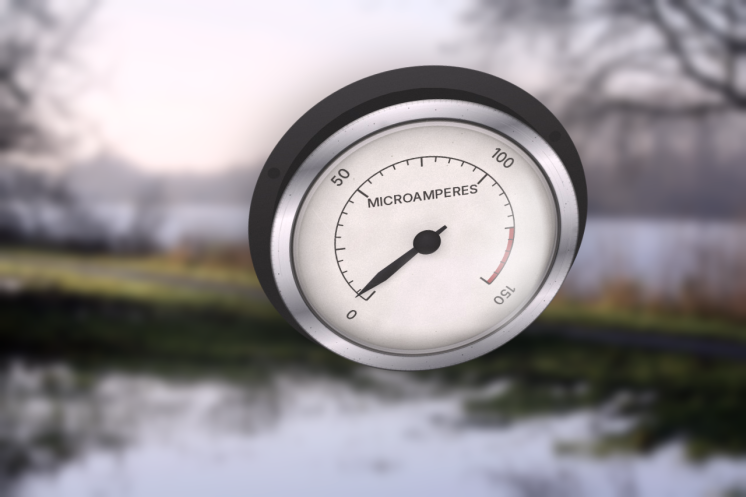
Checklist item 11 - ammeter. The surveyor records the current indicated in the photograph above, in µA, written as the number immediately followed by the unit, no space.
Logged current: 5µA
